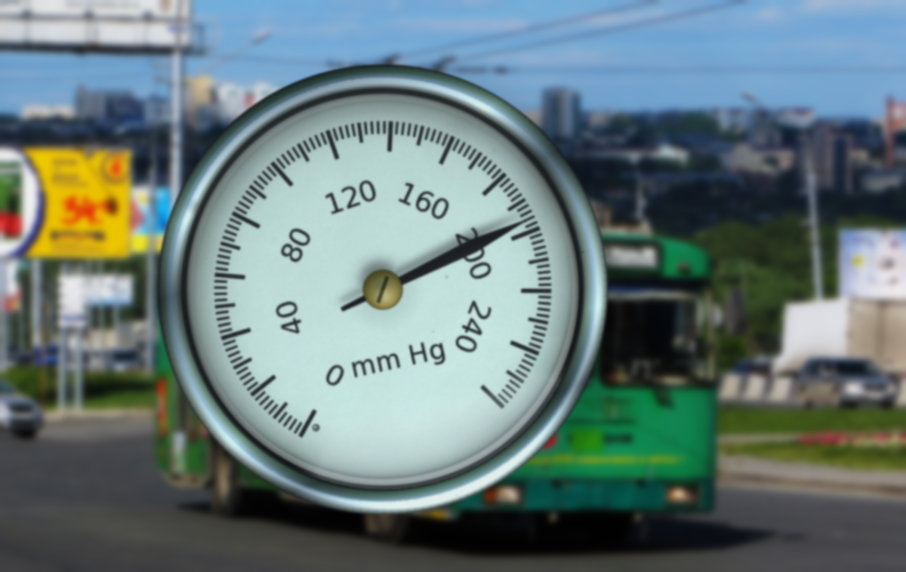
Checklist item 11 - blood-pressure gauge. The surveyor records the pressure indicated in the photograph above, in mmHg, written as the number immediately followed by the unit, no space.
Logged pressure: 196mmHg
